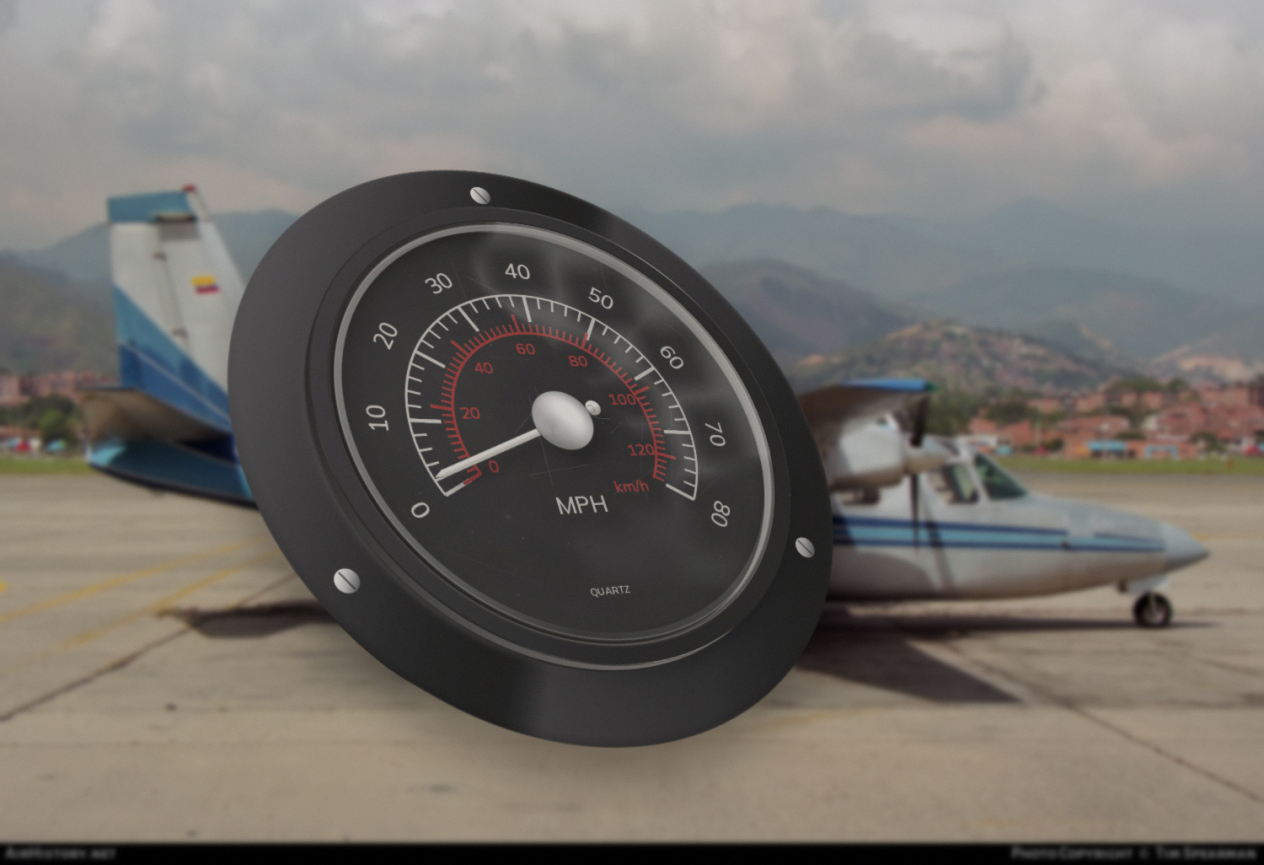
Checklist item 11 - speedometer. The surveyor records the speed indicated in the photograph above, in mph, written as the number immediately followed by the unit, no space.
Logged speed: 2mph
